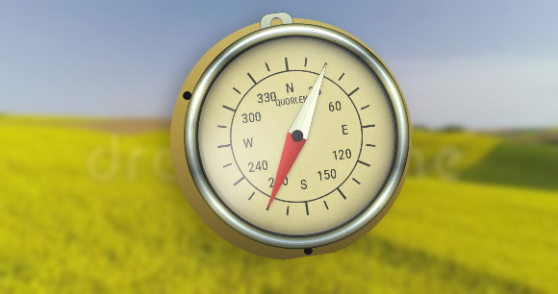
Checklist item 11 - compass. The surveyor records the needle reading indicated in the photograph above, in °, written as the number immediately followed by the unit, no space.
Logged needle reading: 210°
